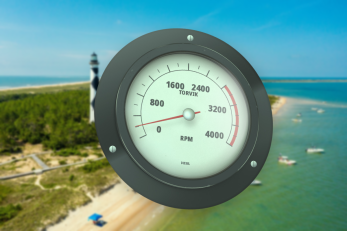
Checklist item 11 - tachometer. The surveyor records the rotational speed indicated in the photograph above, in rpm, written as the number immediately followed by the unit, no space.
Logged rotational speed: 200rpm
